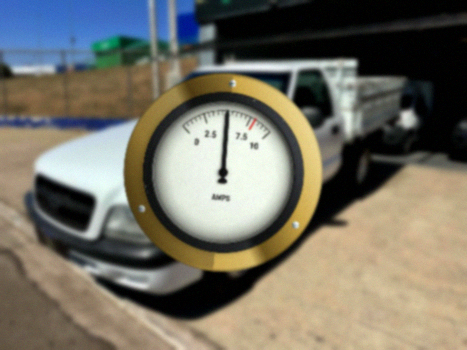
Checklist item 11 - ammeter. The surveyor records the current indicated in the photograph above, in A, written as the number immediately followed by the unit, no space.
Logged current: 5A
